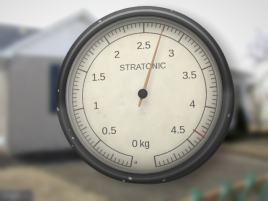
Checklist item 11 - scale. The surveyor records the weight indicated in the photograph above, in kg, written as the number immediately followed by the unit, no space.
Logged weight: 2.75kg
